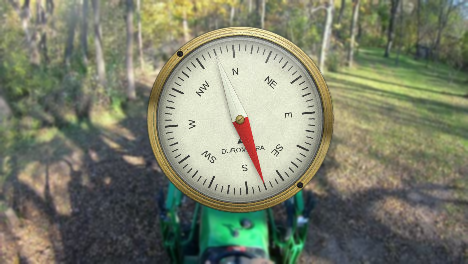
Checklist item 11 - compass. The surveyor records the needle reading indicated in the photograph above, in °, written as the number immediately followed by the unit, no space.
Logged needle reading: 165°
